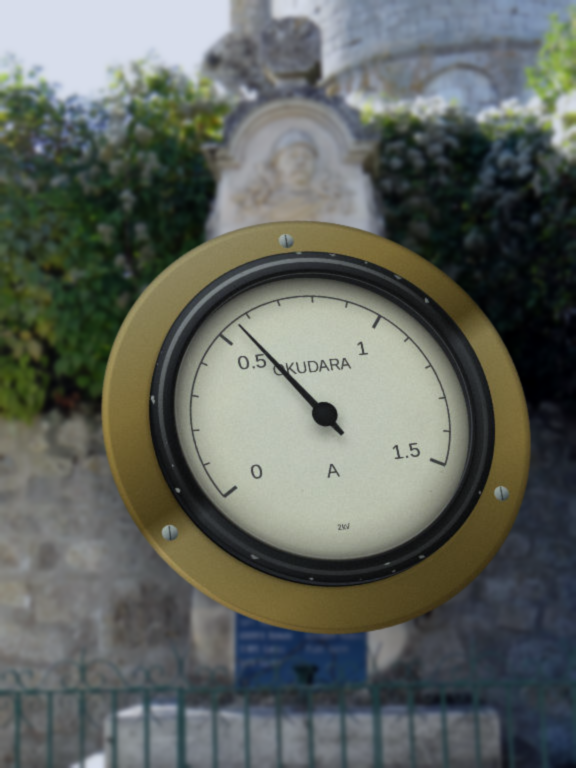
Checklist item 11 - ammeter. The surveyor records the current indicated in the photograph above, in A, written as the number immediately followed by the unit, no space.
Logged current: 0.55A
